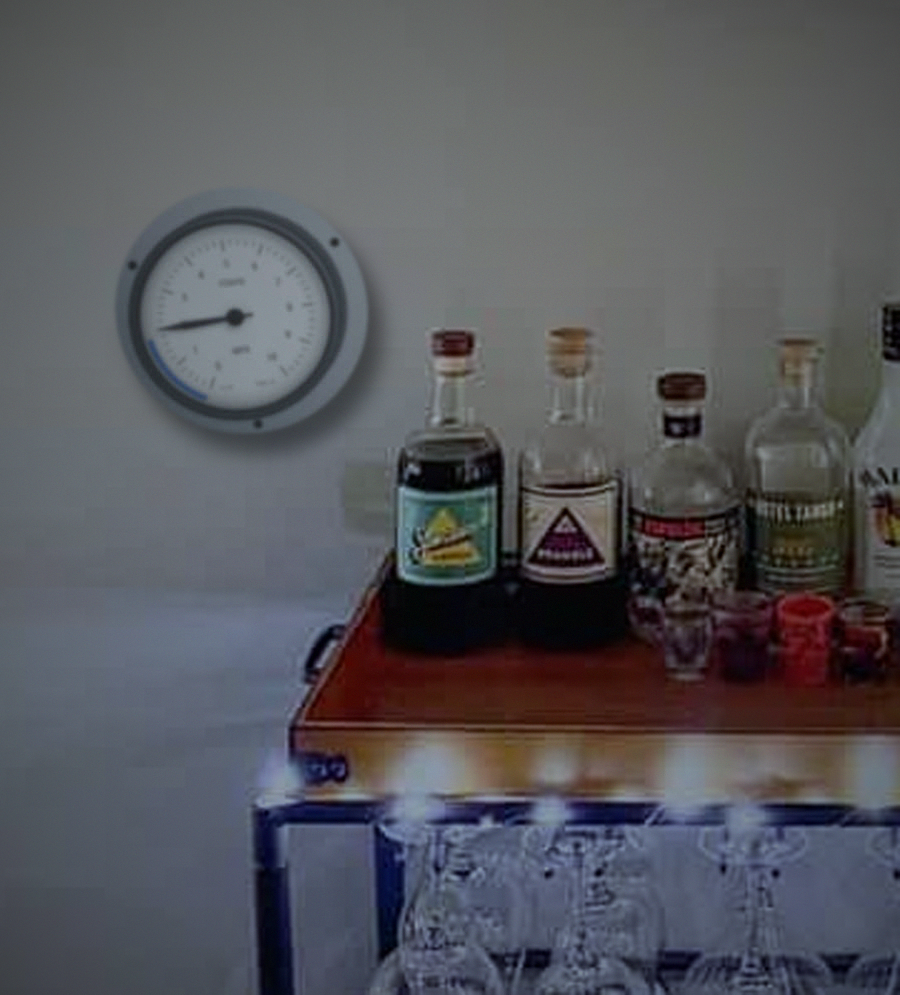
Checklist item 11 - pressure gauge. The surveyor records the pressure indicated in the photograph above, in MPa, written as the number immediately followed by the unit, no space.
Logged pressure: 2MPa
